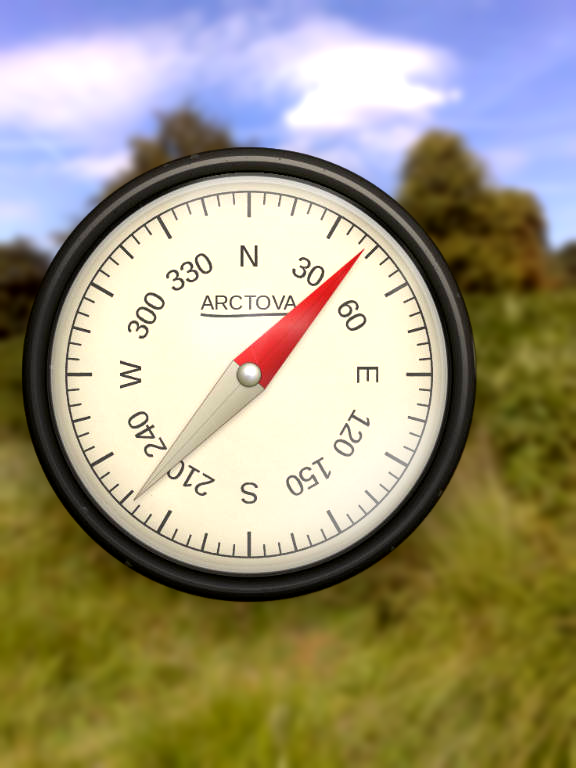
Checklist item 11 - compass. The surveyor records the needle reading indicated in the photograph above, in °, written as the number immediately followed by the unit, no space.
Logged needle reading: 42.5°
